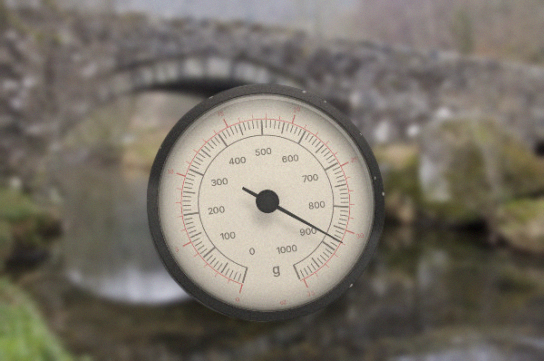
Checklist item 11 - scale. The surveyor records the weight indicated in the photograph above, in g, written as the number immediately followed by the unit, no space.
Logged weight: 880g
